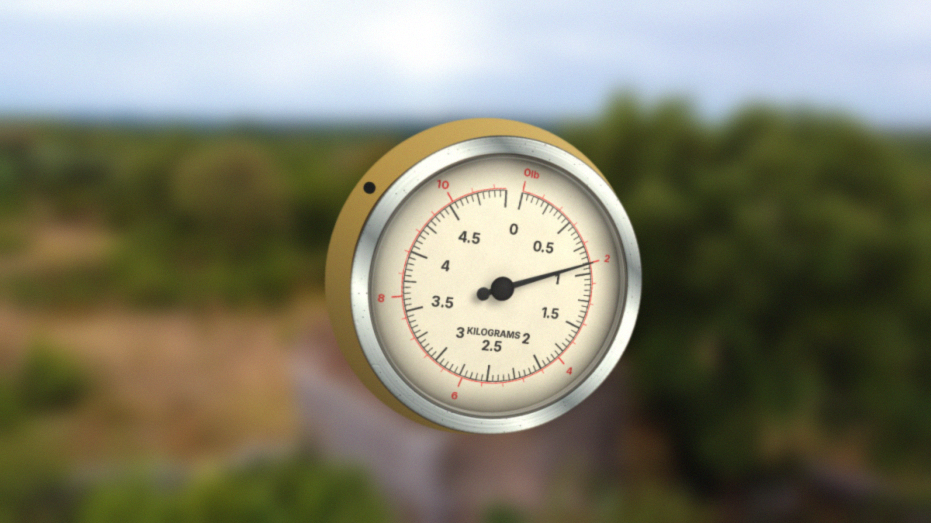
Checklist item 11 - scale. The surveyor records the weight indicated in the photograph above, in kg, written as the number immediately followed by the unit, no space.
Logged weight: 0.9kg
